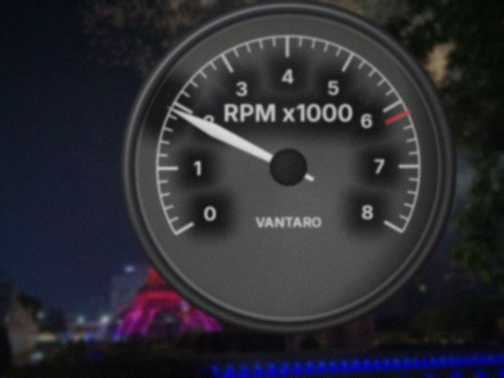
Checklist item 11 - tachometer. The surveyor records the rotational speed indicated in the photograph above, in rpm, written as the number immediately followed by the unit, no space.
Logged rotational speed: 1900rpm
